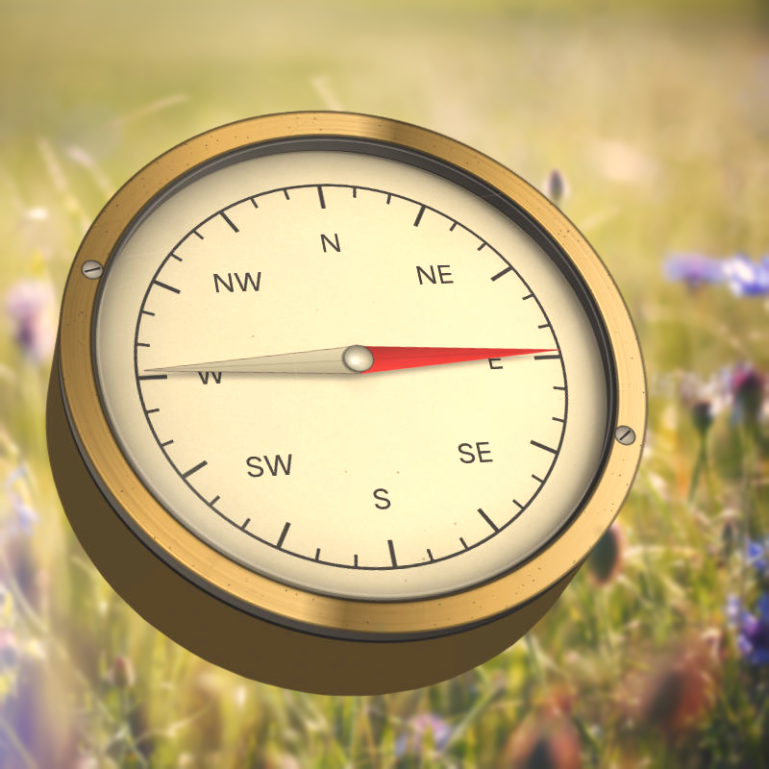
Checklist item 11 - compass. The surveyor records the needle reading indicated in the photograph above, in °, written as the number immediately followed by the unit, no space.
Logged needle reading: 90°
